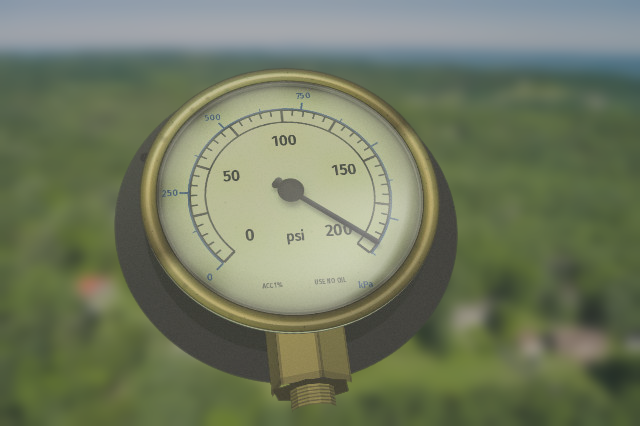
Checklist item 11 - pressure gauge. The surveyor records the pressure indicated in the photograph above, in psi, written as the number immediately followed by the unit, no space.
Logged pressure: 195psi
